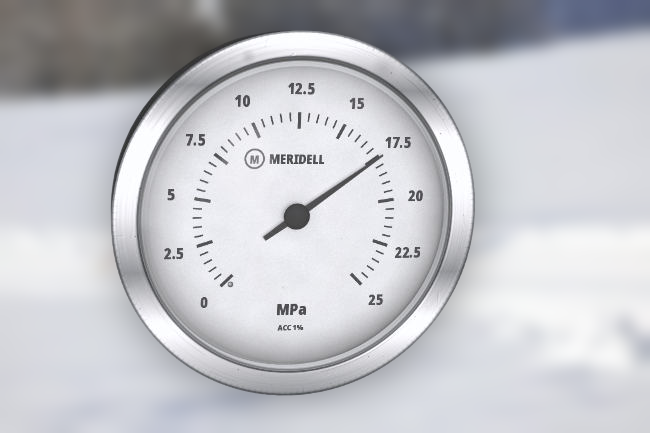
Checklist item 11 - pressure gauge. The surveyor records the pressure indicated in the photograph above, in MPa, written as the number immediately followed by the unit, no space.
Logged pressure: 17.5MPa
